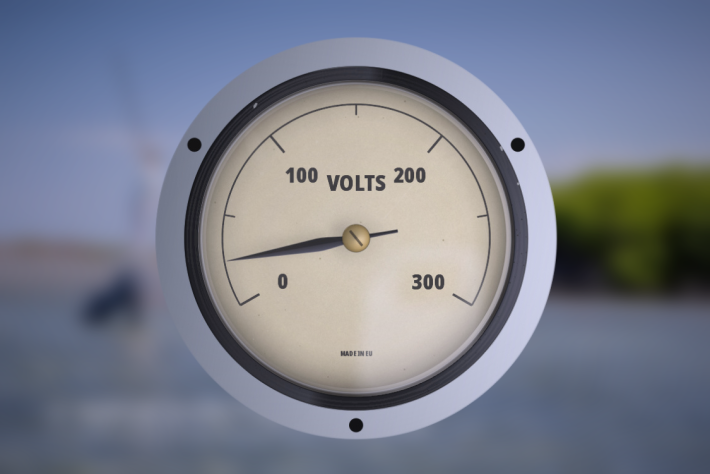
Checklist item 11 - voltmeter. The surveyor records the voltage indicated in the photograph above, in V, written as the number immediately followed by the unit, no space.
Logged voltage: 25V
